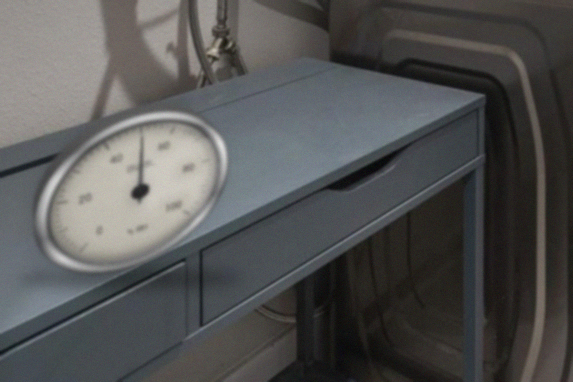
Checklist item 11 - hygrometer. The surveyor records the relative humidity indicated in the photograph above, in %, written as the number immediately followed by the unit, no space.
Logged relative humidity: 50%
